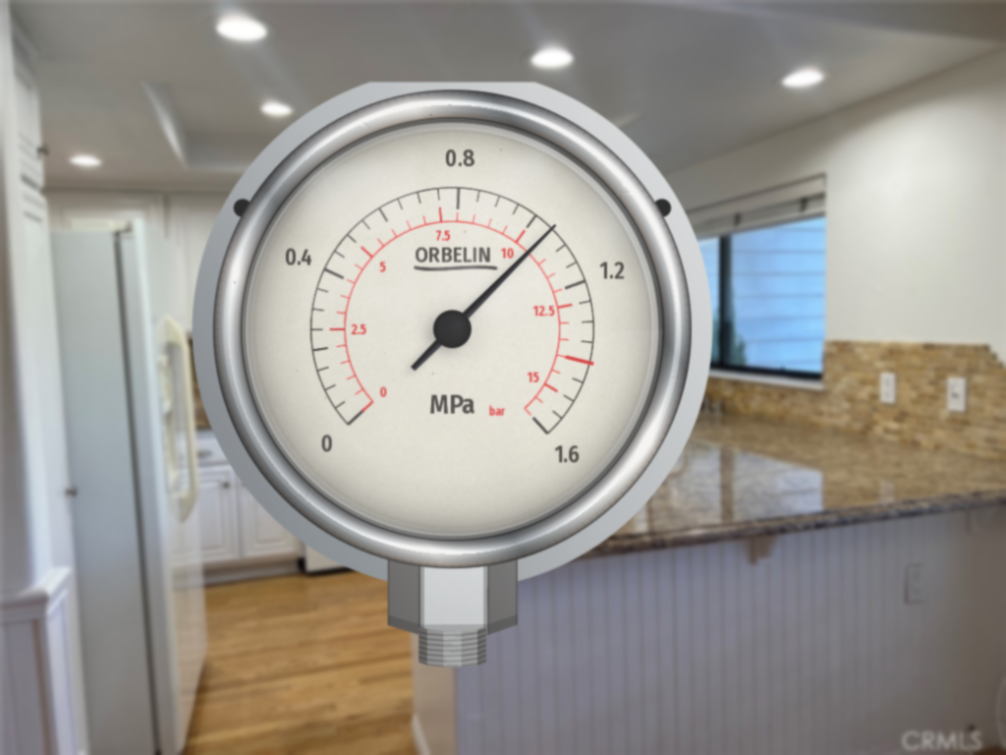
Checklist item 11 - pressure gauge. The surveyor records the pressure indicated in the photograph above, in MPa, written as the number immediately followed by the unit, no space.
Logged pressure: 1.05MPa
